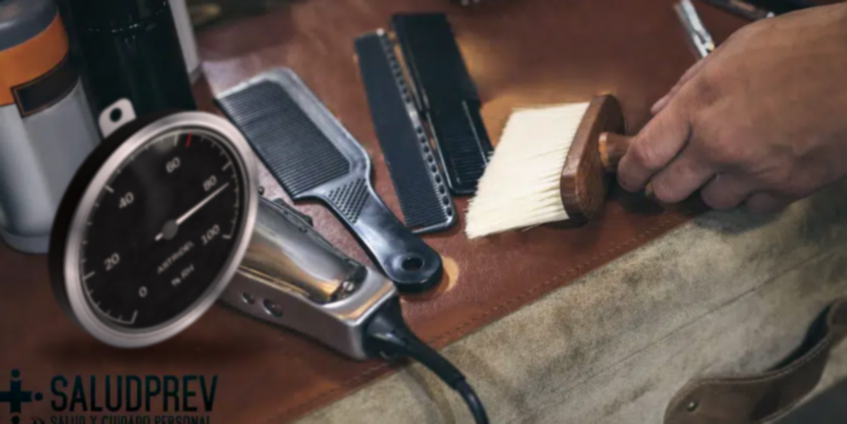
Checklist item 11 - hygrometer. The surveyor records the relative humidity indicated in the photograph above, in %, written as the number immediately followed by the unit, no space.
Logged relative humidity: 84%
